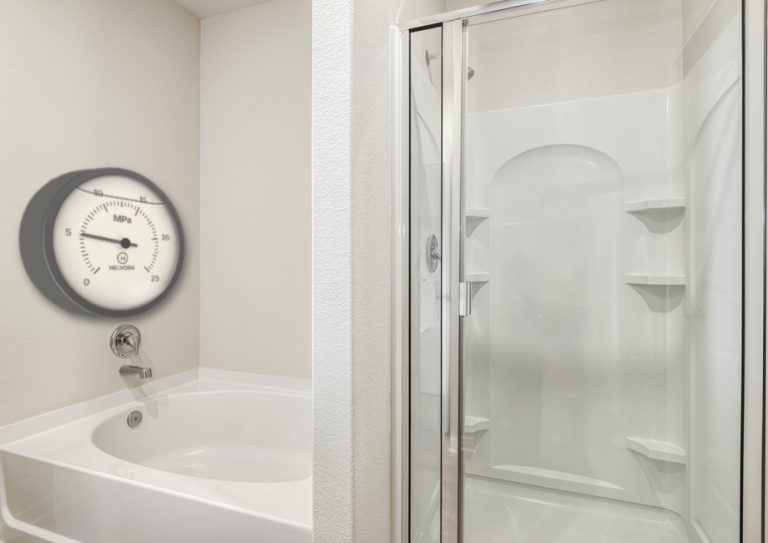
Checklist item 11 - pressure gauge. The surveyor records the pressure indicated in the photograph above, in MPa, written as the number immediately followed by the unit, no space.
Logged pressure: 5MPa
